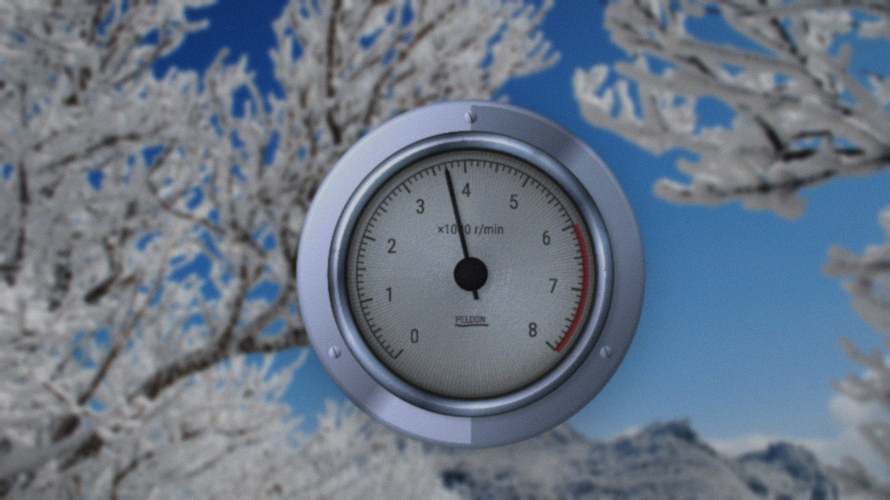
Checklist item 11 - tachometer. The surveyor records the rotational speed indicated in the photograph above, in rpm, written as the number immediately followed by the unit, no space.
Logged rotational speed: 3700rpm
